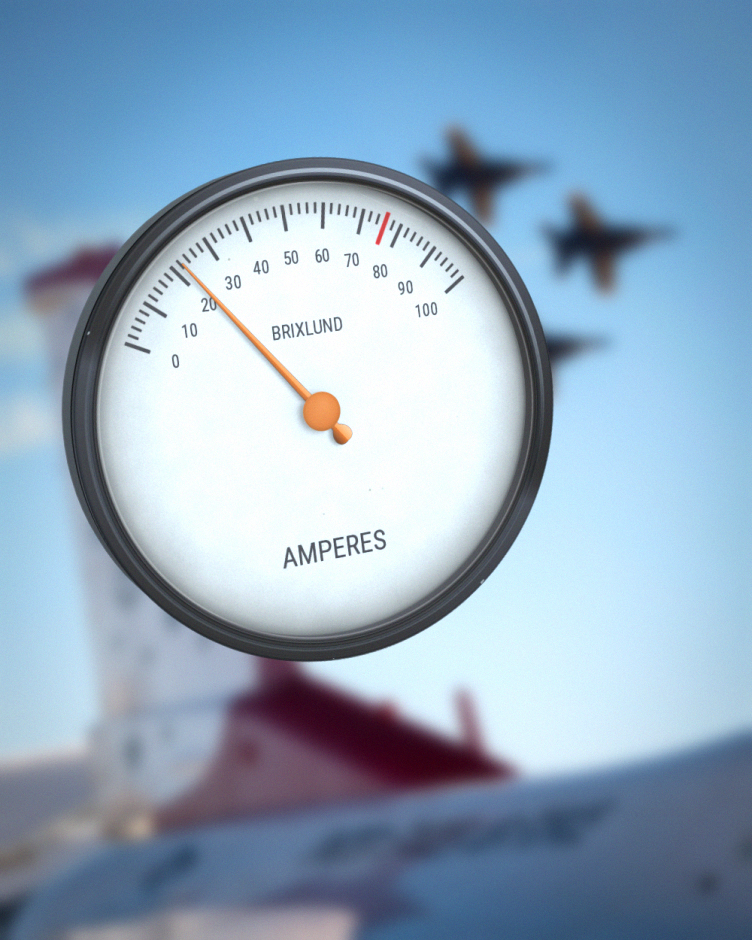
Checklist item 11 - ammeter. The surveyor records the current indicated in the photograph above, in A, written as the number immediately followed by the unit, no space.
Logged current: 22A
